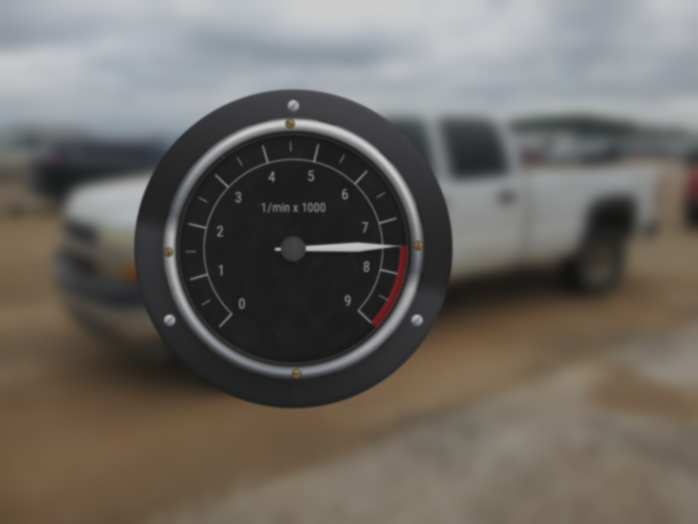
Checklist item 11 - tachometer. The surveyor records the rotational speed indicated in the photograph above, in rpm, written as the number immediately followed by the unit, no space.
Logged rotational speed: 7500rpm
